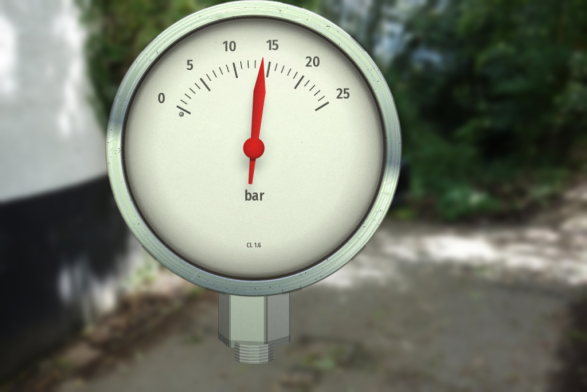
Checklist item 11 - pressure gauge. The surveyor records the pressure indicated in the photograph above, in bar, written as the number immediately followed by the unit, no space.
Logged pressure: 14bar
